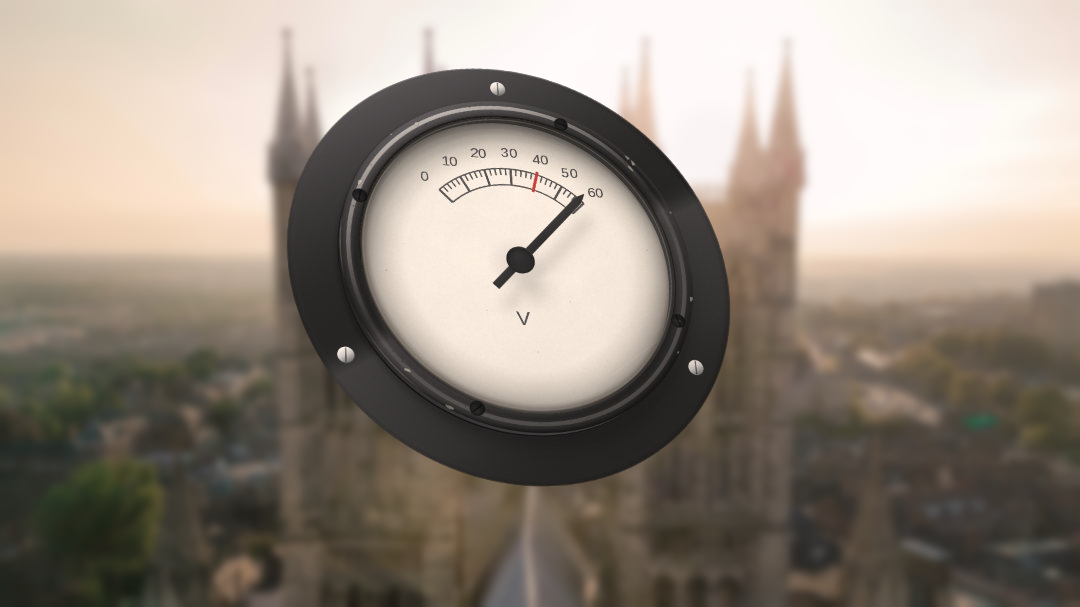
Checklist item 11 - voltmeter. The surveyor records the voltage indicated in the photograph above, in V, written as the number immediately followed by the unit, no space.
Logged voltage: 58V
